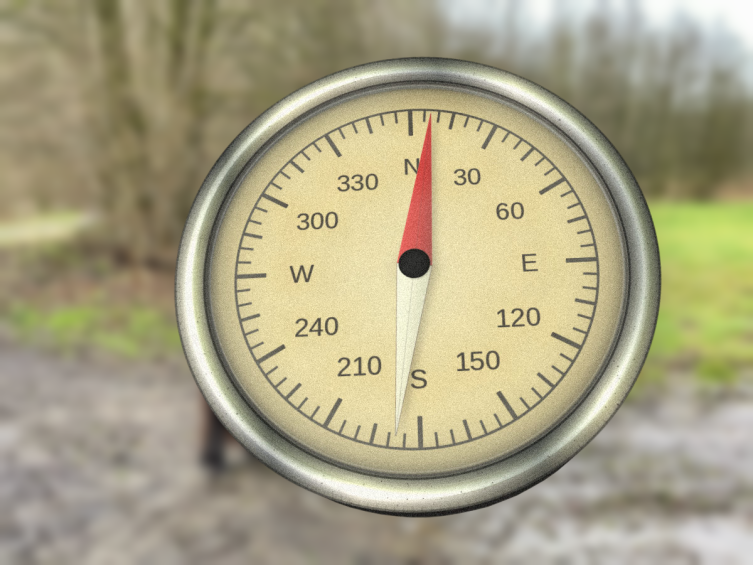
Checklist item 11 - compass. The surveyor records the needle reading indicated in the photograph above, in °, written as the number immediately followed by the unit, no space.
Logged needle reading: 7.5°
